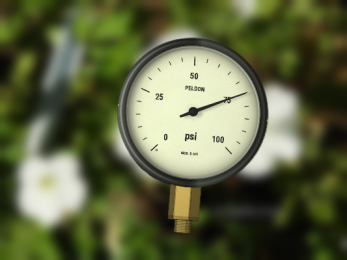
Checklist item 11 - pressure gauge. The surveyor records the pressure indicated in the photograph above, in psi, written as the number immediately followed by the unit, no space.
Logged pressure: 75psi
